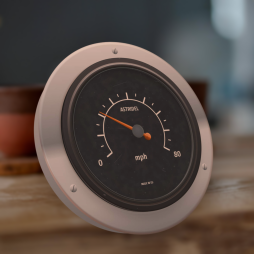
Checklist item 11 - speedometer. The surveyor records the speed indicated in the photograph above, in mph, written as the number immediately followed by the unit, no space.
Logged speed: 20mph
